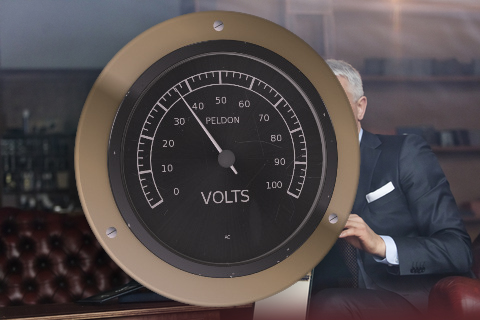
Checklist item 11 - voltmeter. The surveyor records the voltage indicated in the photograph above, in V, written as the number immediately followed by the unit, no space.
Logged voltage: 36V
